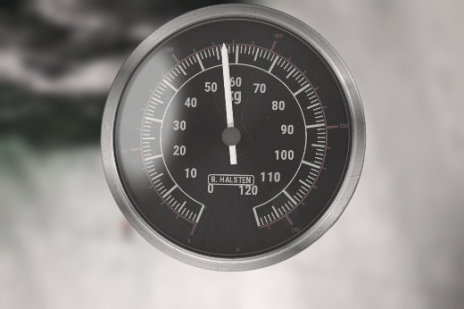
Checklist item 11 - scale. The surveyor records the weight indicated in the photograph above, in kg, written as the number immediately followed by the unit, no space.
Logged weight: 57kg
